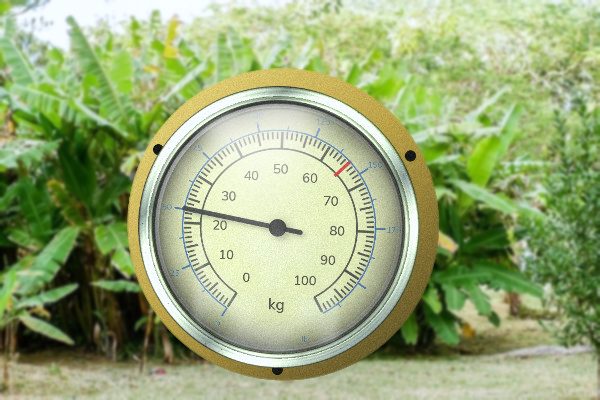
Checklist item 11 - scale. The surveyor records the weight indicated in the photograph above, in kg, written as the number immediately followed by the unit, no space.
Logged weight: 23kg
